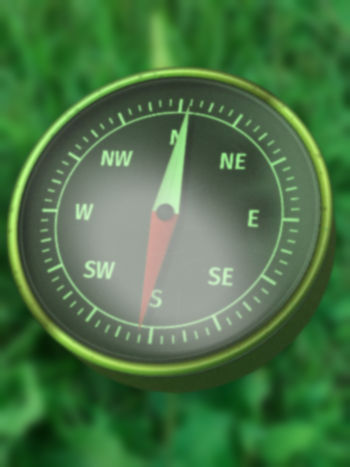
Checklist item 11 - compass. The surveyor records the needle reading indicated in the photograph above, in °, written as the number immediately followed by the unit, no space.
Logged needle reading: 185°
